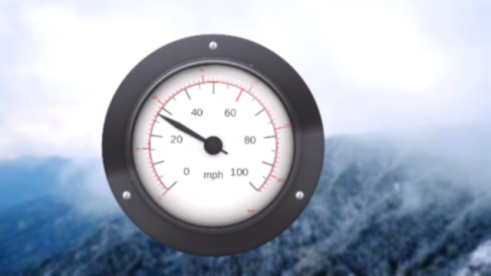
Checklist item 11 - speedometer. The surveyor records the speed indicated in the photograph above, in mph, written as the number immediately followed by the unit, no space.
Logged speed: 27.5mph
